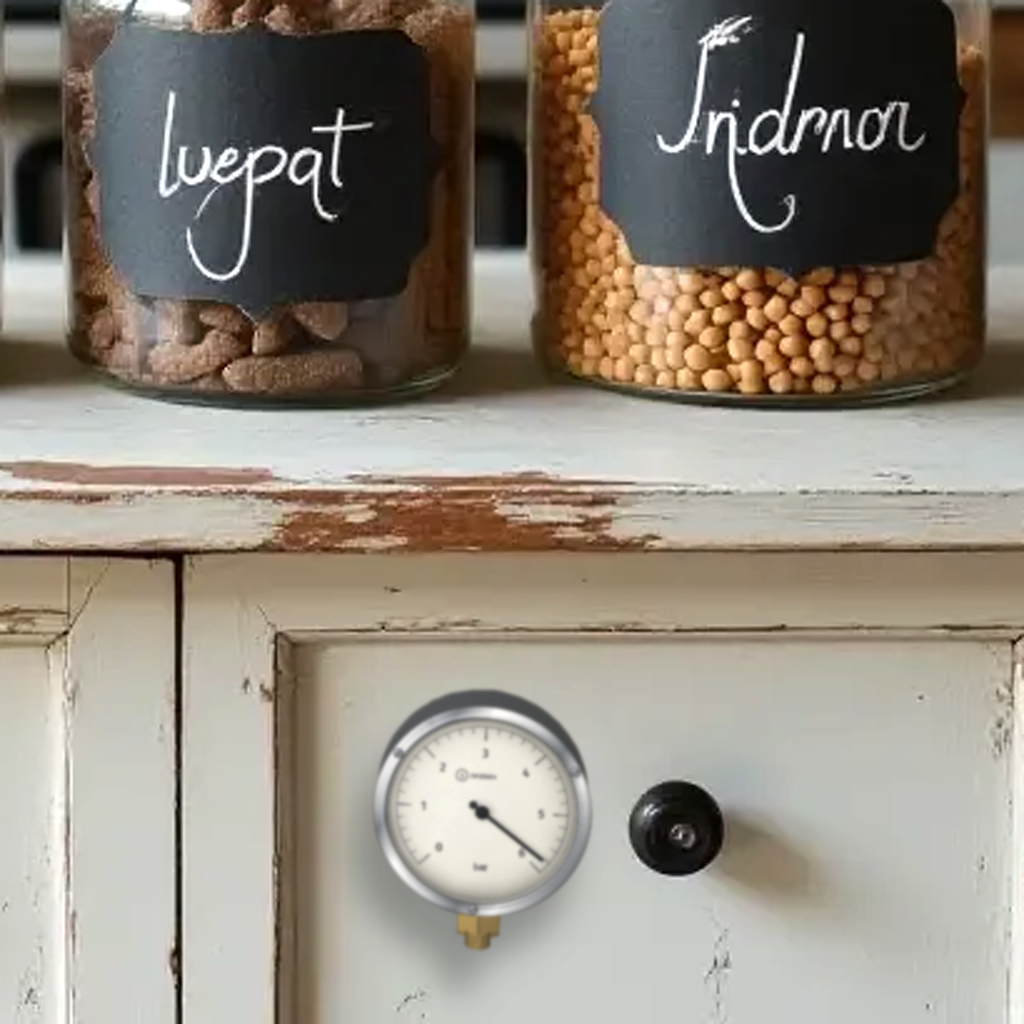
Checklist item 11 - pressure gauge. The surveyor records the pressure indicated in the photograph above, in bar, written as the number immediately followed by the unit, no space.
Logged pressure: 5.8bar
